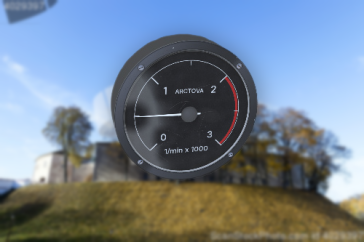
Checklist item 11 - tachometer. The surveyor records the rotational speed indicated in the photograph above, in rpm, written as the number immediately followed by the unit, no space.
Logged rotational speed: 500rpm
